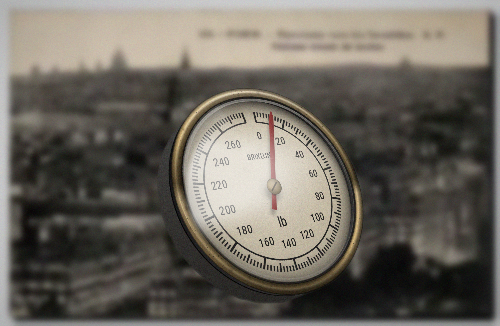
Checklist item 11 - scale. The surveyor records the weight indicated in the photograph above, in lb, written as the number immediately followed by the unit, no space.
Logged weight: 10lb
